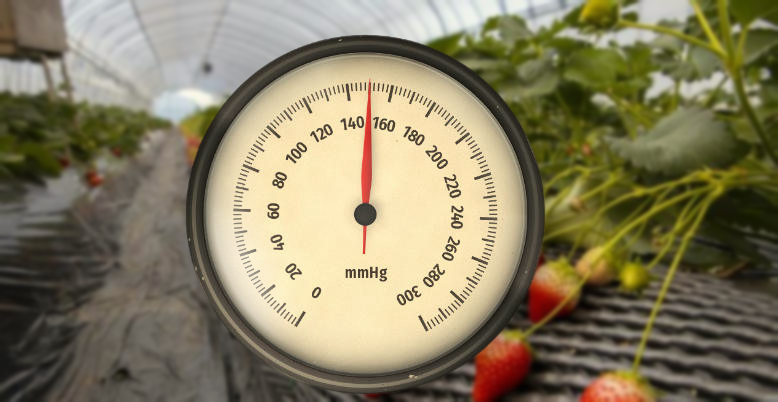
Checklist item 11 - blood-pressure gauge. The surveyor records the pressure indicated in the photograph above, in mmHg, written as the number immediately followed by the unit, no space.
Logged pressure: 150mmHg
